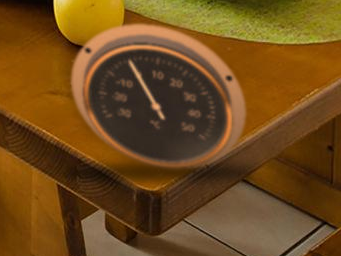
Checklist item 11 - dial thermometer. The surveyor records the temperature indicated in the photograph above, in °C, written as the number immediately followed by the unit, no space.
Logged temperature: 0°C
